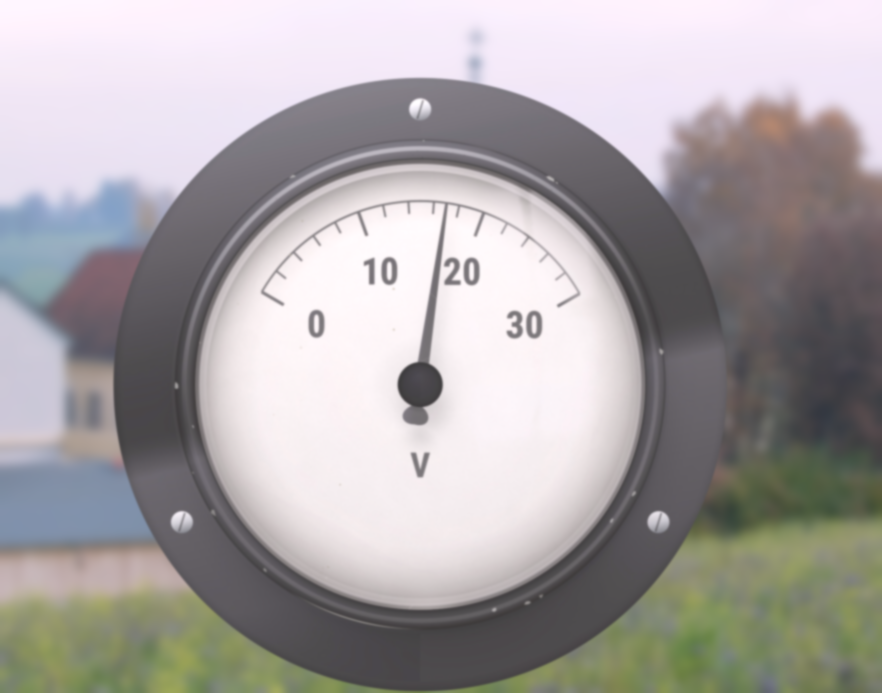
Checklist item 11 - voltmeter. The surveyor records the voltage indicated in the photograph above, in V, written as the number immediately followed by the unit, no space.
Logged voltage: 17V
